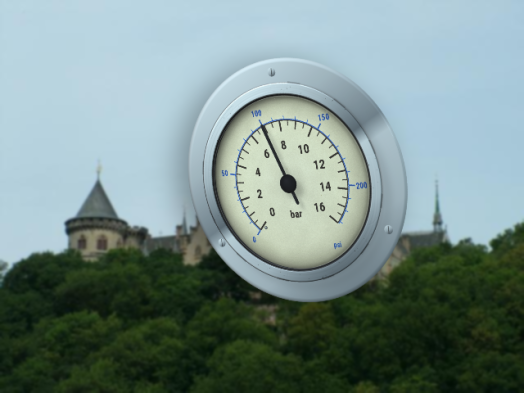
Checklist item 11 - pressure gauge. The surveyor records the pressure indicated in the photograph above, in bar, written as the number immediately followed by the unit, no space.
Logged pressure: 7bar
